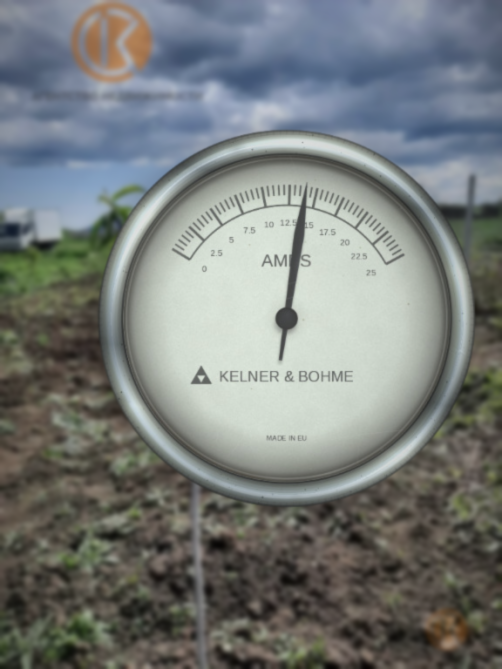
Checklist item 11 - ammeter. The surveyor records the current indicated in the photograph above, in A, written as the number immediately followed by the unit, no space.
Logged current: 14A
